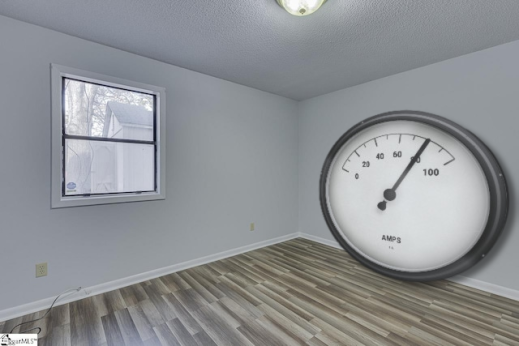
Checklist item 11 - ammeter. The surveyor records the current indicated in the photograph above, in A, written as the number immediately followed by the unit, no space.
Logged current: 80A
